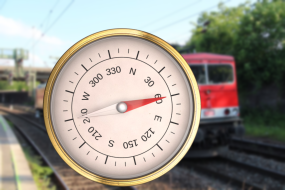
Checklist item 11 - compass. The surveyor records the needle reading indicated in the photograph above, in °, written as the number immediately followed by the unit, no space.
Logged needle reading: 60°
